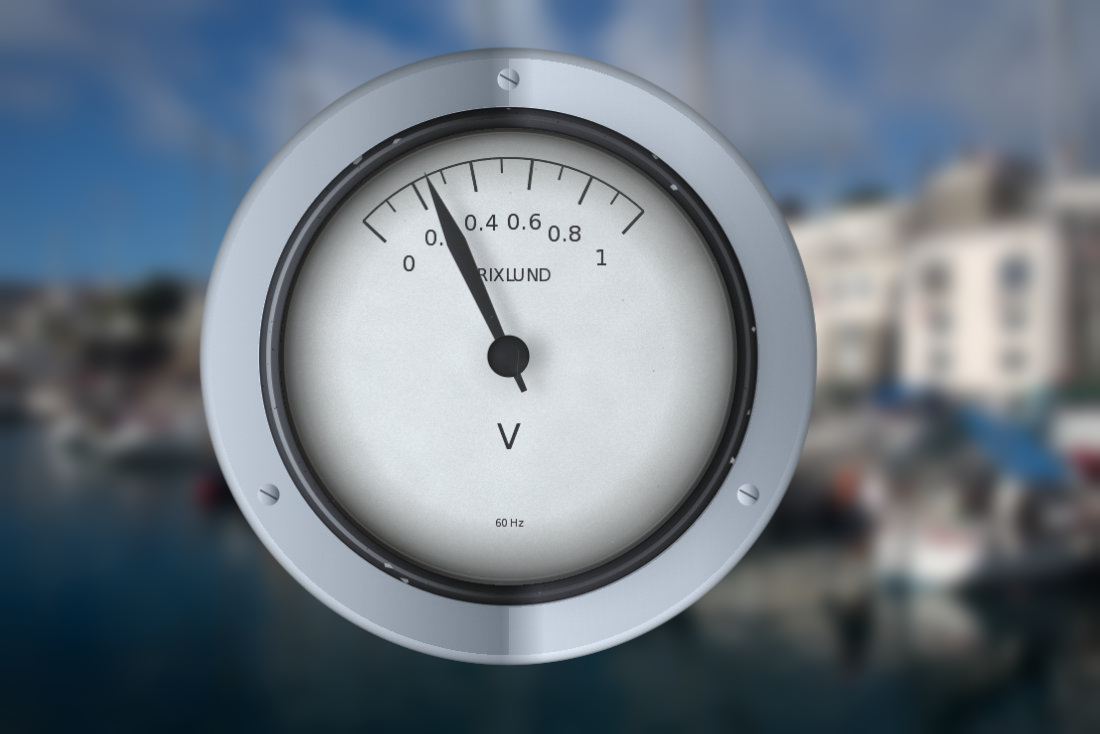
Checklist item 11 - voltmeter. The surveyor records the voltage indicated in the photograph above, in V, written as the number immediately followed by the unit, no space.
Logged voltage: 0.25V
